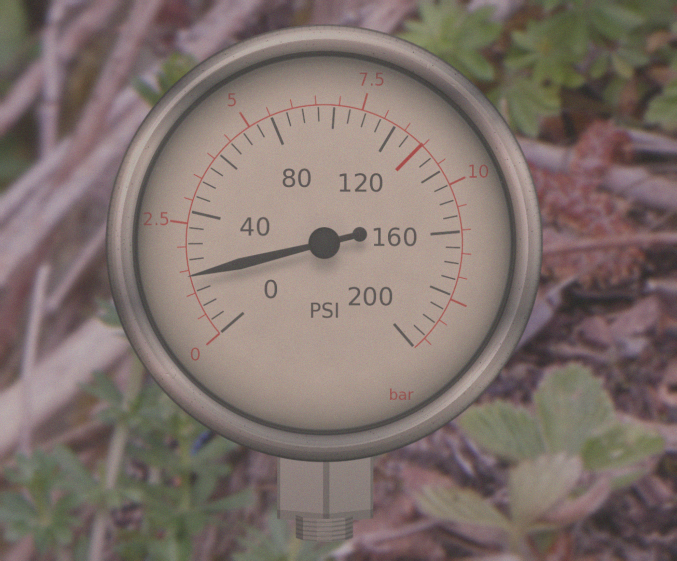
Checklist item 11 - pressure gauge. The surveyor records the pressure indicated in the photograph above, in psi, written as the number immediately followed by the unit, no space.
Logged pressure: 20psi
